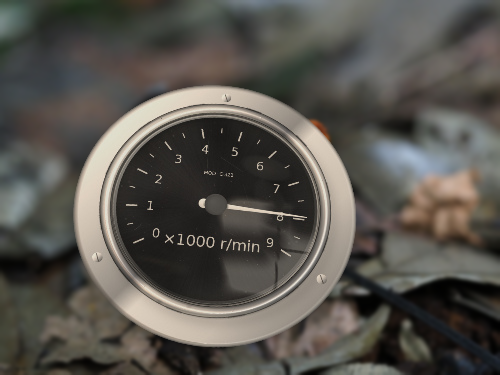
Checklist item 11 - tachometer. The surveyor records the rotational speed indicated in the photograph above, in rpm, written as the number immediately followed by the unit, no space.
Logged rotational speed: 8000rpm
